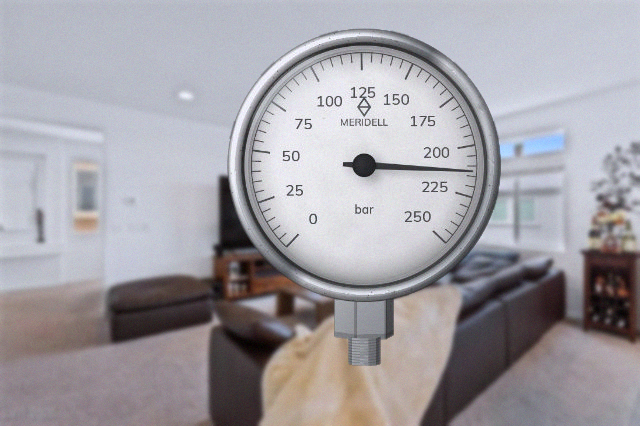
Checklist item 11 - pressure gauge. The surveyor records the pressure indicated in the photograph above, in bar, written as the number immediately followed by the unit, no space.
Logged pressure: 212.5bar
